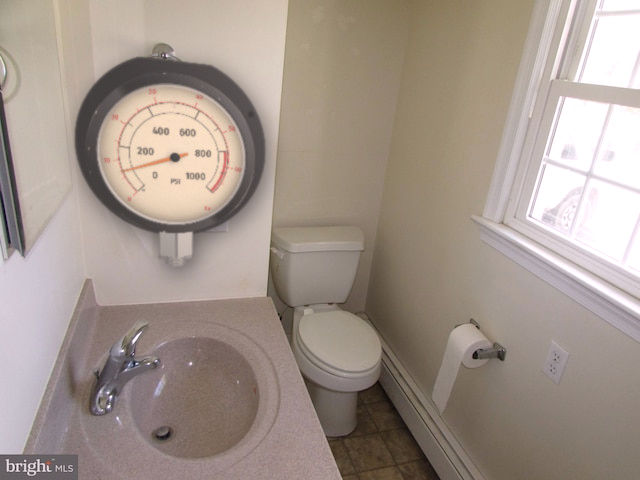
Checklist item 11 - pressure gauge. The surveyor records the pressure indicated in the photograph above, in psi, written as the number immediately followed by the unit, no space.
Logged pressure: 100psi
